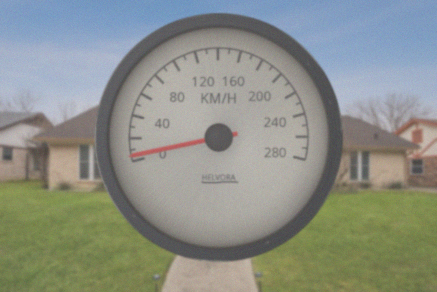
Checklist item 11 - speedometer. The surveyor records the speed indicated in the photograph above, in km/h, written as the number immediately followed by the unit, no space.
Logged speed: 5km/h
